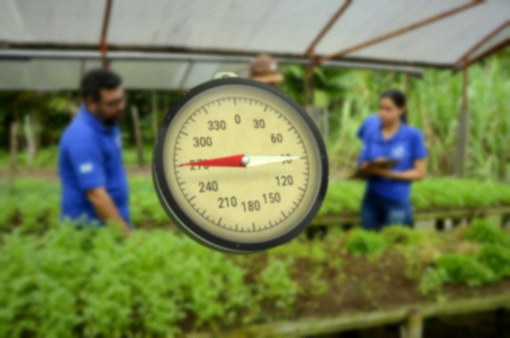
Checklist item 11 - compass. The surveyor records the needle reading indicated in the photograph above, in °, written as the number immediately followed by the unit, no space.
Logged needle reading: 270°
